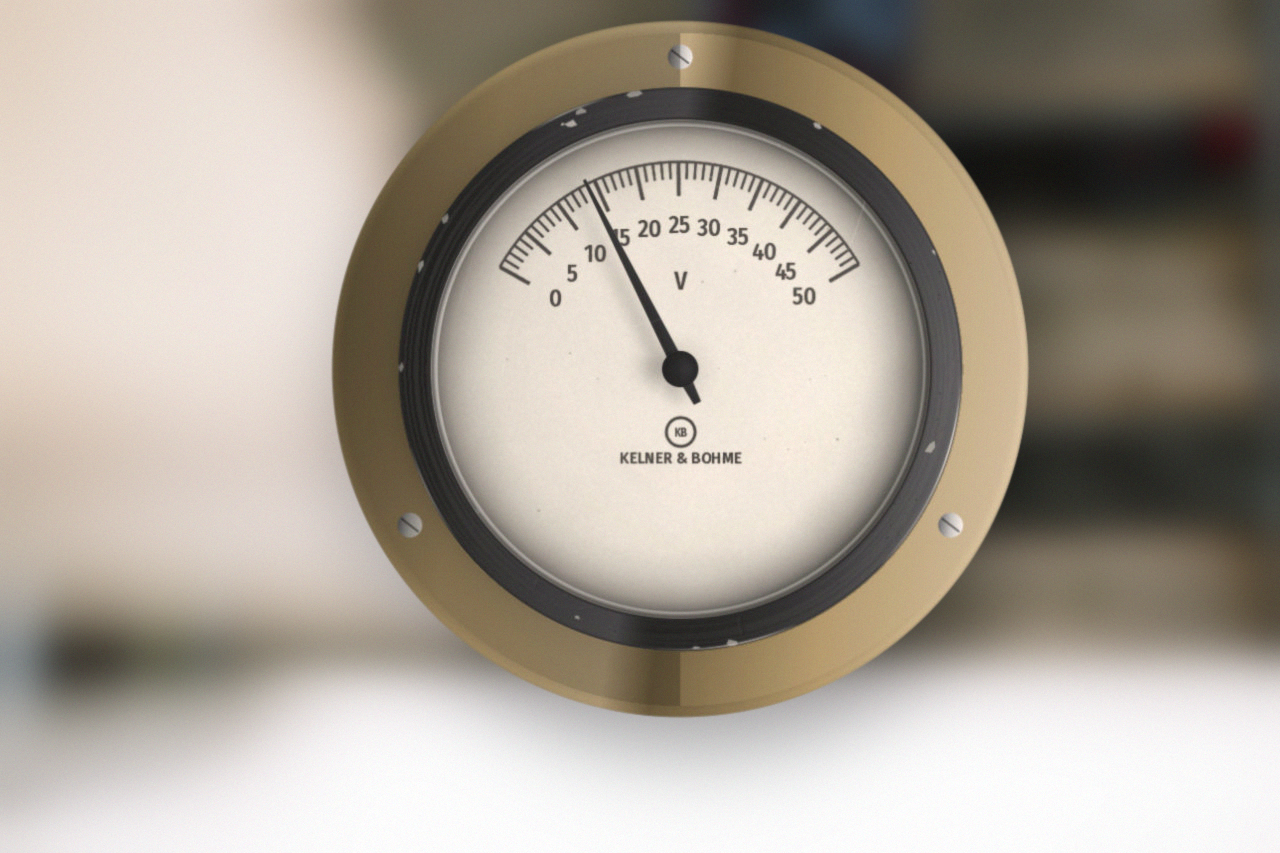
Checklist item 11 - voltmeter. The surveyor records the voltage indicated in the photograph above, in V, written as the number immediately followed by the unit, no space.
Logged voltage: 14V
